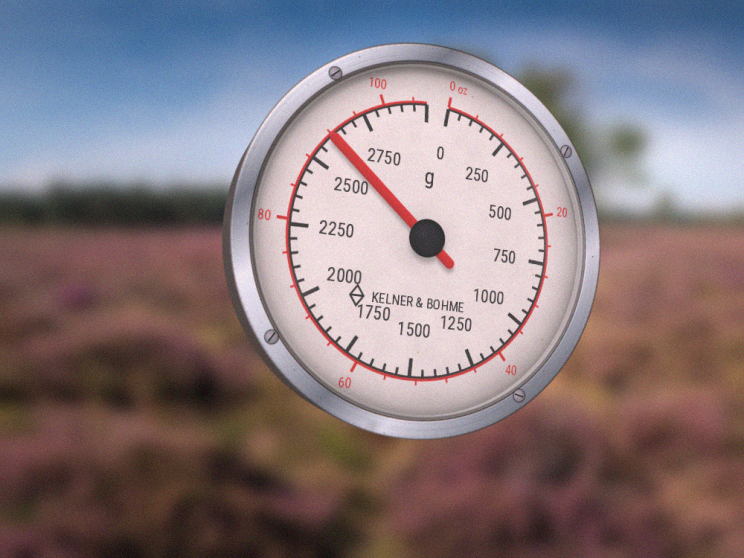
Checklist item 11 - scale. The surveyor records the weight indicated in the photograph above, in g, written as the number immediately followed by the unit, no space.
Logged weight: 2600g
